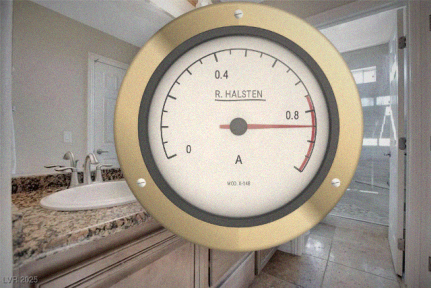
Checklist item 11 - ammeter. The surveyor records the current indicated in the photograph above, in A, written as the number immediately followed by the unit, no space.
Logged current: 0.85A
